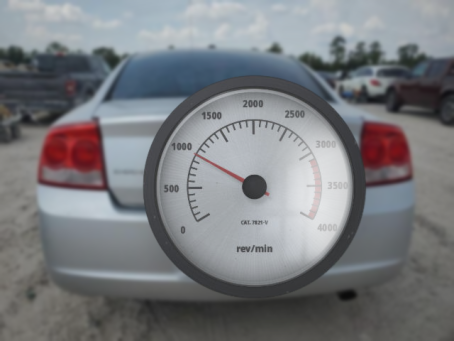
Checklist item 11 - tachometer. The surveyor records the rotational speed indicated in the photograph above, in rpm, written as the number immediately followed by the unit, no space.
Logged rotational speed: 1000rpm
